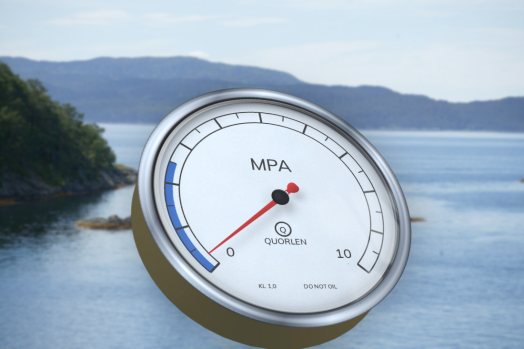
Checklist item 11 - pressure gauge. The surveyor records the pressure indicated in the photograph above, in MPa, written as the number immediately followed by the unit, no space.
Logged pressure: 0.25MPa
